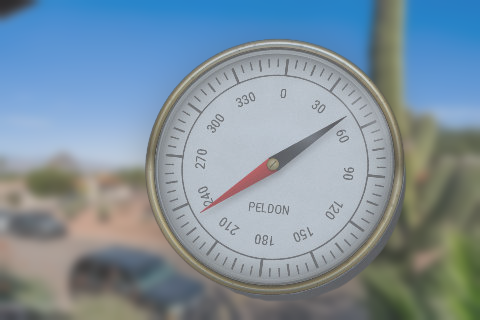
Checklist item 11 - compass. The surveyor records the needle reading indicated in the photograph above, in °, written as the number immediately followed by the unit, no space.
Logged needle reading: 230°
